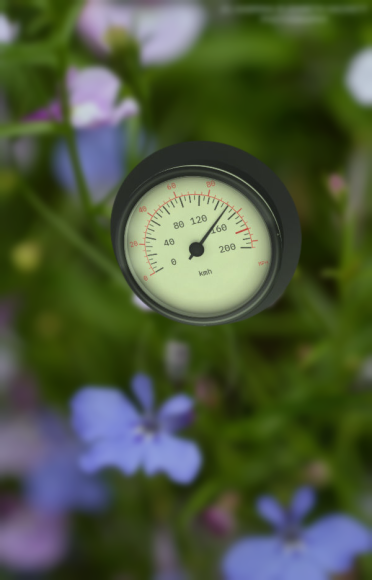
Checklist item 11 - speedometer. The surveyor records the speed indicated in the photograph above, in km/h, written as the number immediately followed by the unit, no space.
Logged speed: 150km/h
